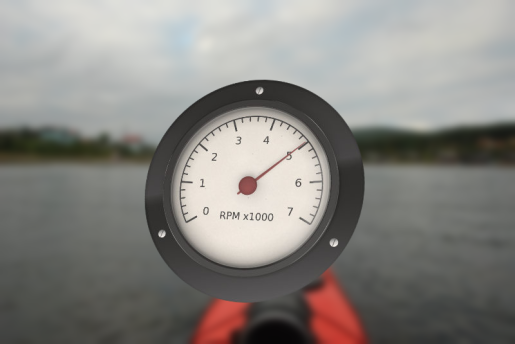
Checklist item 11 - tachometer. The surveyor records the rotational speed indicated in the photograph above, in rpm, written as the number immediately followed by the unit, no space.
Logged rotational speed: 5000rpm
